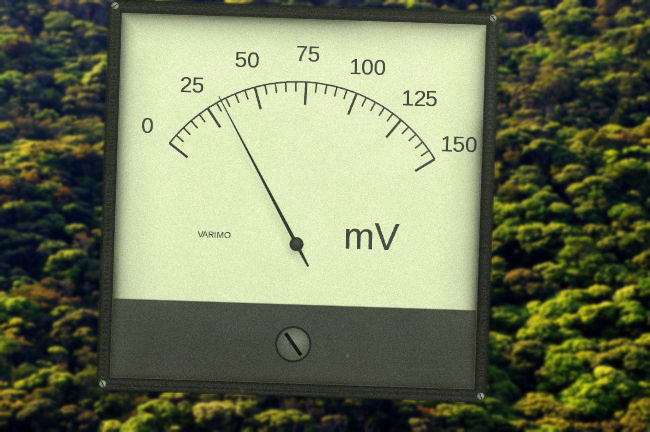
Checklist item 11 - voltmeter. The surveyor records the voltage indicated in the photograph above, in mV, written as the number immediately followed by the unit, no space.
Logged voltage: 32.5mV
